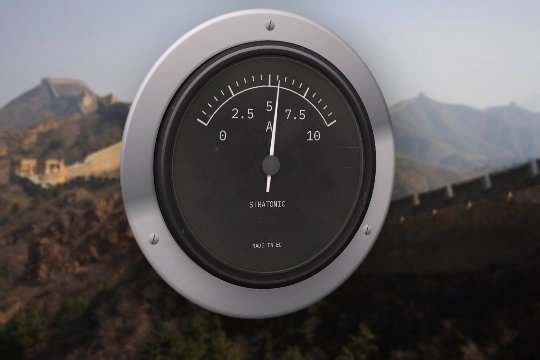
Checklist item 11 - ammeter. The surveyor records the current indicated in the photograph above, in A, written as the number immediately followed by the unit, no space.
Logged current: 5.5A
